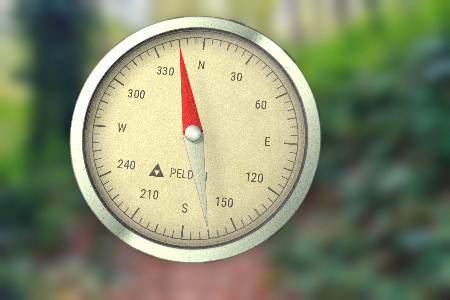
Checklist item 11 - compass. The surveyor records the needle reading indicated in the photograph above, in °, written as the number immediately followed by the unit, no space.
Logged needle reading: 345°
